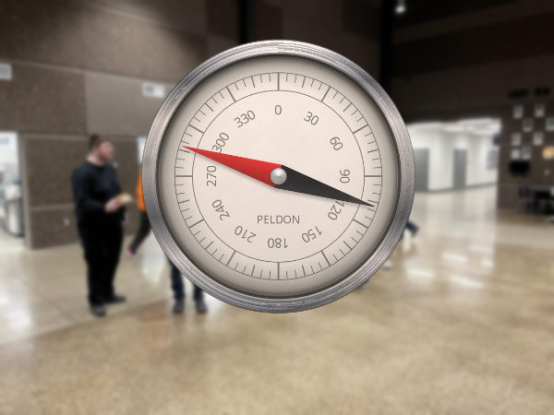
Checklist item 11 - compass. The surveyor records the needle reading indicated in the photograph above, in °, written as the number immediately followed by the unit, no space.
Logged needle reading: 287.5°
